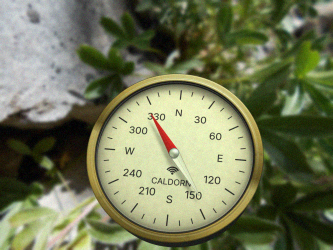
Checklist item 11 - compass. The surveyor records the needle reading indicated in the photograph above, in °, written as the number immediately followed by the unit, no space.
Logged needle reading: 325°
